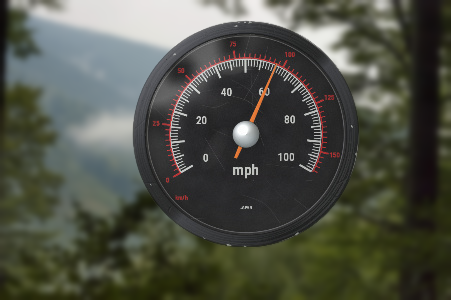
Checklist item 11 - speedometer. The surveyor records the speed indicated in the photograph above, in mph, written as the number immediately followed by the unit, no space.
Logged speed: 60mph
